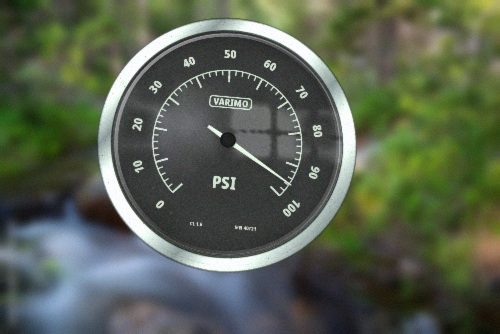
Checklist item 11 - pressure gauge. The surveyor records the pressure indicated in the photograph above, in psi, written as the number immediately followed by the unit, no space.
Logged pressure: 96psi
